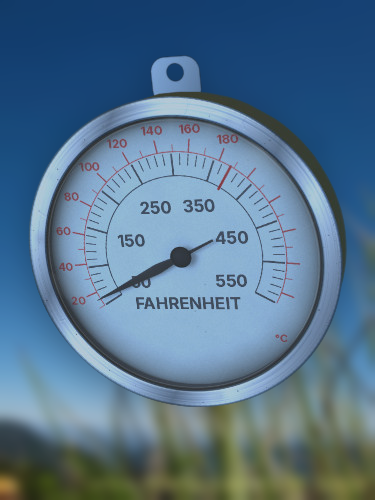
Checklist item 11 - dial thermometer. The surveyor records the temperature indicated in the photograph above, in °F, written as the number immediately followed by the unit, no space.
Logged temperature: 60°F
